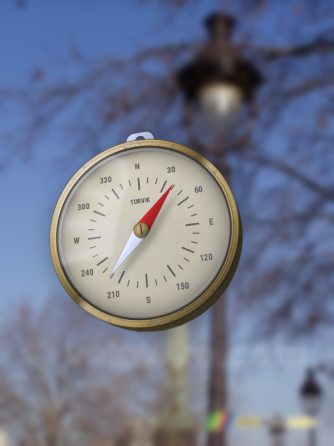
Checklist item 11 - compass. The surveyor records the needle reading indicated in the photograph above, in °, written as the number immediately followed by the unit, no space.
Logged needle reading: 40°
